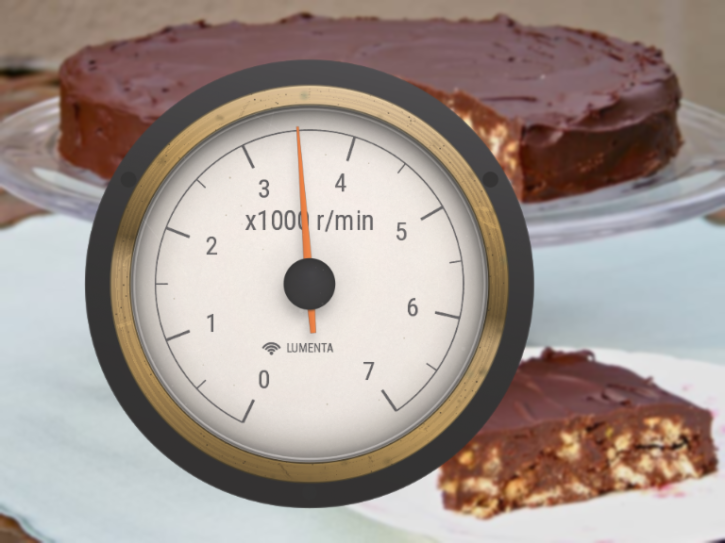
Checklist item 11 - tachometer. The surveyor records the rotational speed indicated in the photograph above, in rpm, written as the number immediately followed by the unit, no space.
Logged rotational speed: 3500rpm
